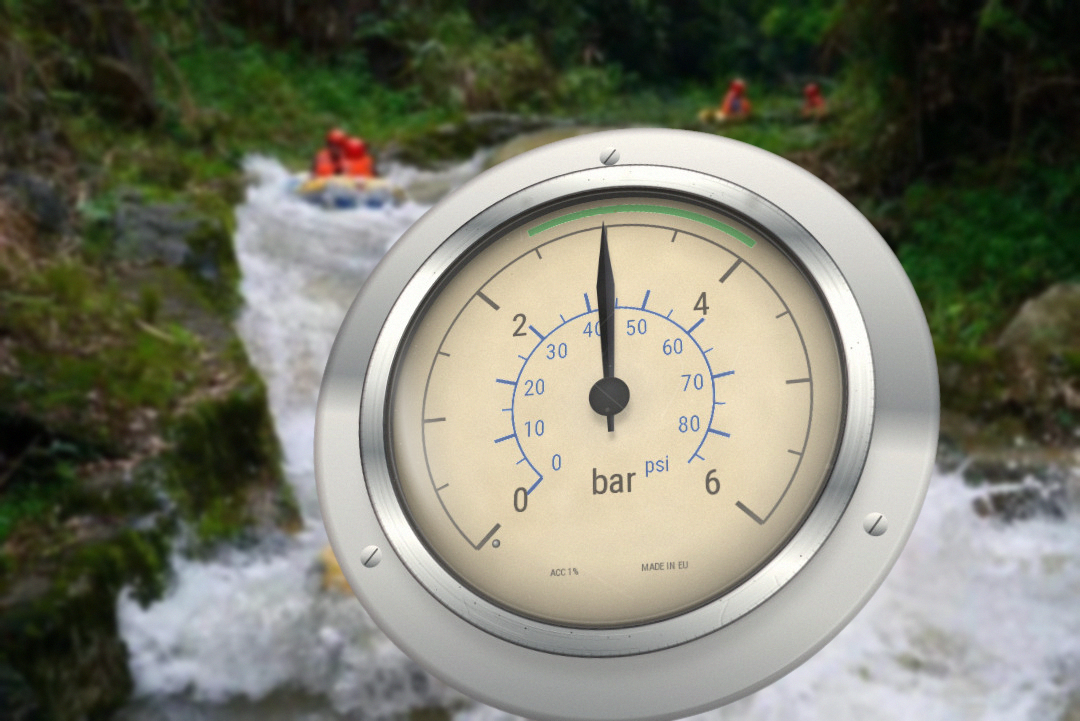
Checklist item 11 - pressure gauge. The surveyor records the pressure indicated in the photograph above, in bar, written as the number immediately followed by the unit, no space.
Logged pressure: 3bar
